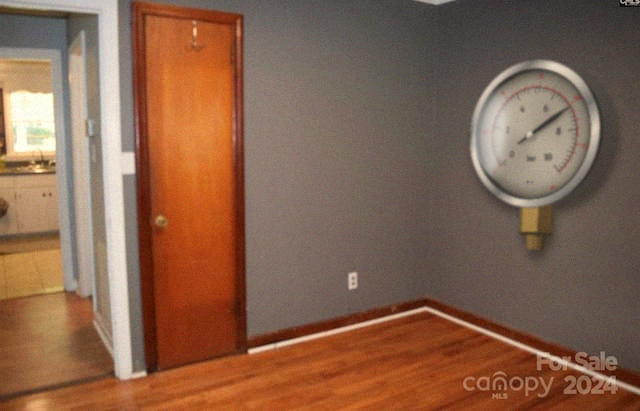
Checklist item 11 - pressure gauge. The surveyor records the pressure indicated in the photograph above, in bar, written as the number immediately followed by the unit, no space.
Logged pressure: 7bar
